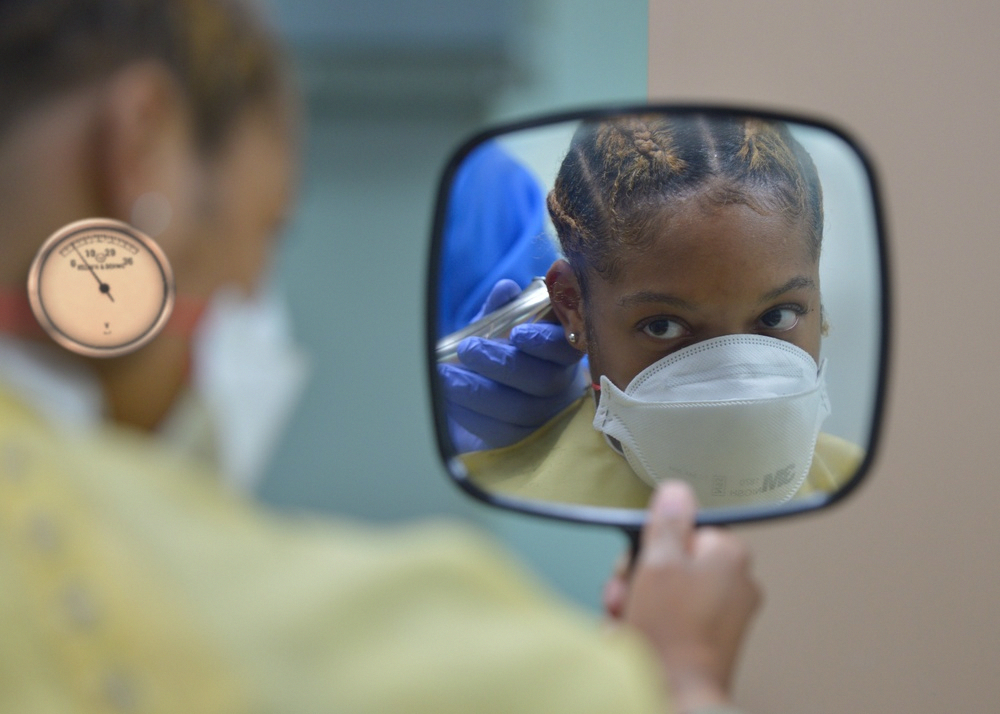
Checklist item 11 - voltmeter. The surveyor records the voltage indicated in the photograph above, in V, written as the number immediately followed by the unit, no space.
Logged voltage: 5V
